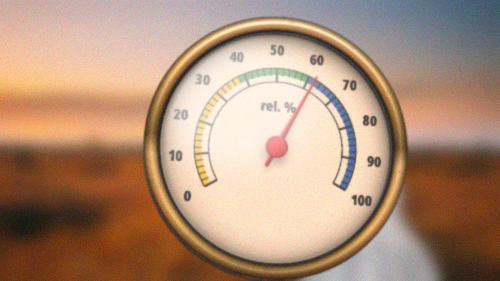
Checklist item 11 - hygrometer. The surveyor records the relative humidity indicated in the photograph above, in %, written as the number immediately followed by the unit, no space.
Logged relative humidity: 62%
